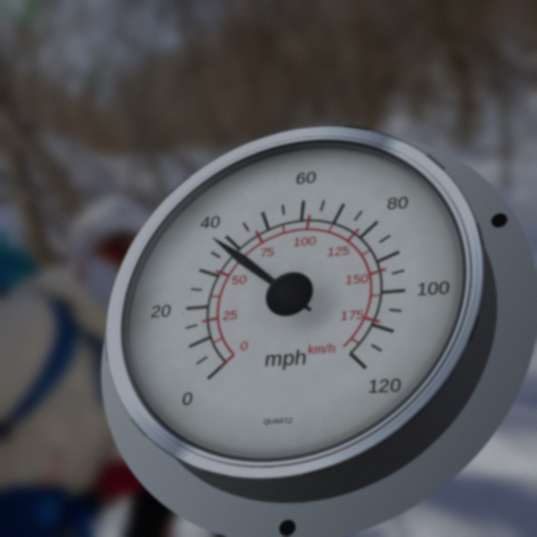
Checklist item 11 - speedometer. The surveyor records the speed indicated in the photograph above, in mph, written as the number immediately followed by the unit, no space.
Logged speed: 37.5mph
